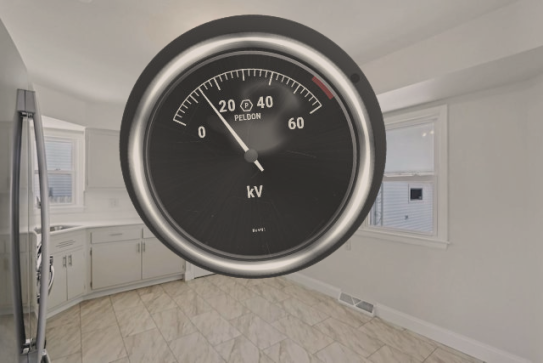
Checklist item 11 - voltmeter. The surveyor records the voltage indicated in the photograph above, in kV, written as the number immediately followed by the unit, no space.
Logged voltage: 14kV
